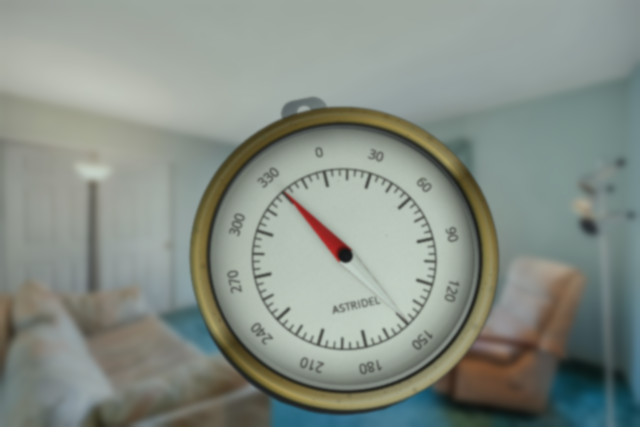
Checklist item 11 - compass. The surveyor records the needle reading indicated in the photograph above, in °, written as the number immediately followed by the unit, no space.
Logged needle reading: 330°
